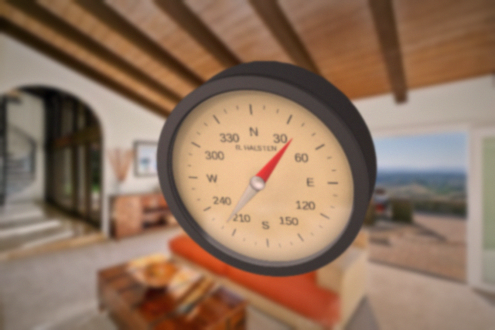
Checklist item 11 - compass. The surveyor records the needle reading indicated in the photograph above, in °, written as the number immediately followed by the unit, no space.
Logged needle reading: 40°
